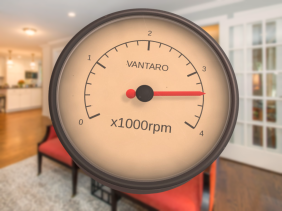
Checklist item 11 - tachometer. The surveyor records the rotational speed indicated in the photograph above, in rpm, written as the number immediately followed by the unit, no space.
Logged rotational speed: 3400rpm
